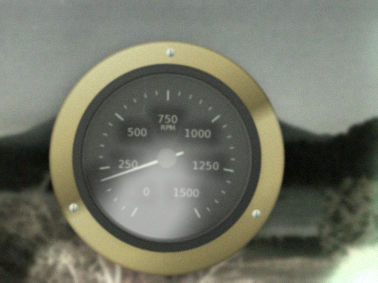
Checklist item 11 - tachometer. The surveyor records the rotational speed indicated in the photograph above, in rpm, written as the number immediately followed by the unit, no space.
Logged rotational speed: 200rpm
